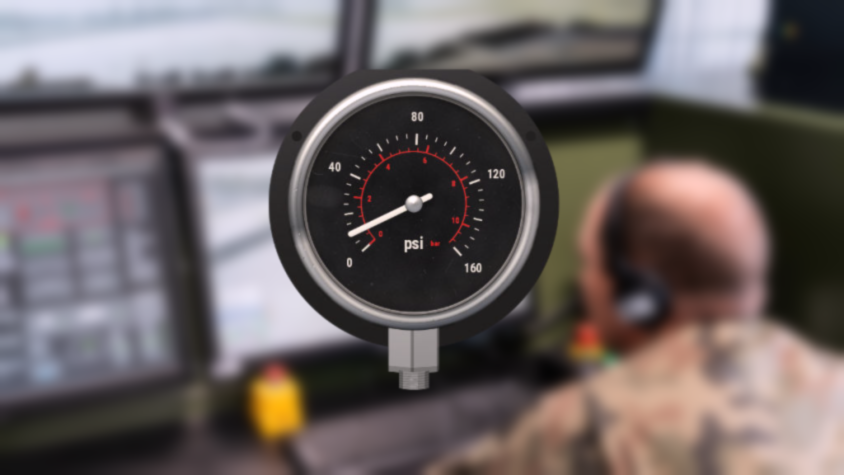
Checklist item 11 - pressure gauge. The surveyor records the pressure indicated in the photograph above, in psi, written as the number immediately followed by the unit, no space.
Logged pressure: 10psi
